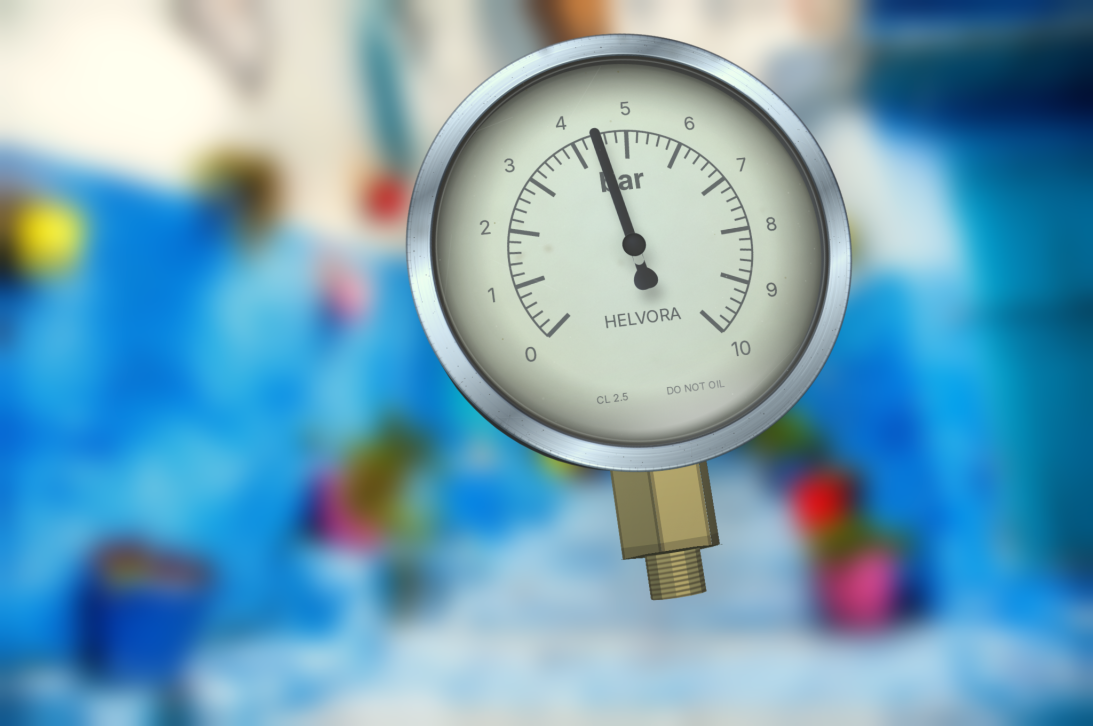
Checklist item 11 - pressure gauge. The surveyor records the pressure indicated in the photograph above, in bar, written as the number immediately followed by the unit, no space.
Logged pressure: 4.4bar
